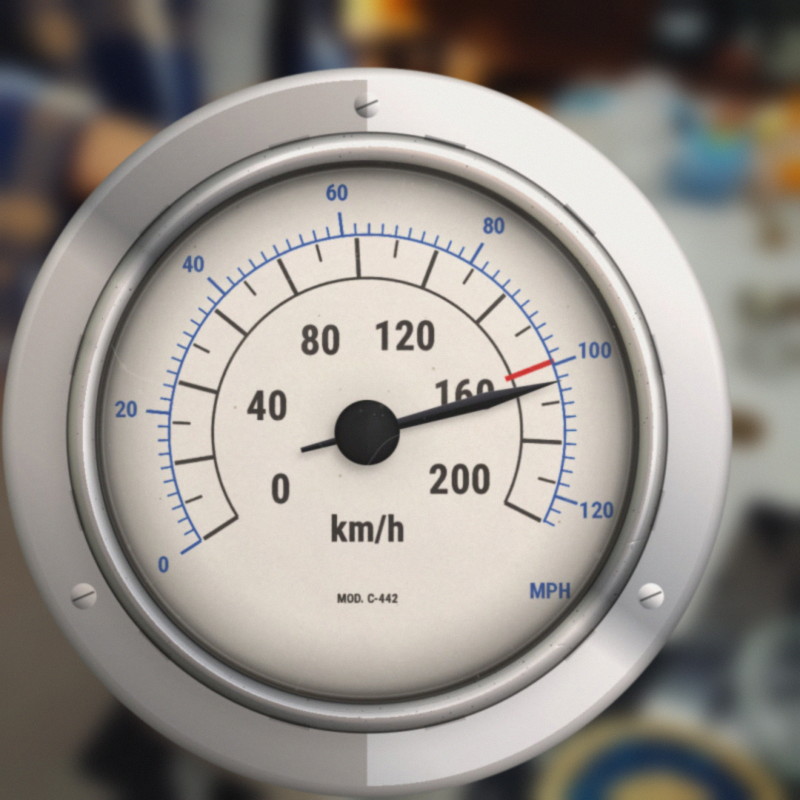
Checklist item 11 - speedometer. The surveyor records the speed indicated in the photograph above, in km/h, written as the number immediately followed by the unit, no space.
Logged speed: 165km/h
